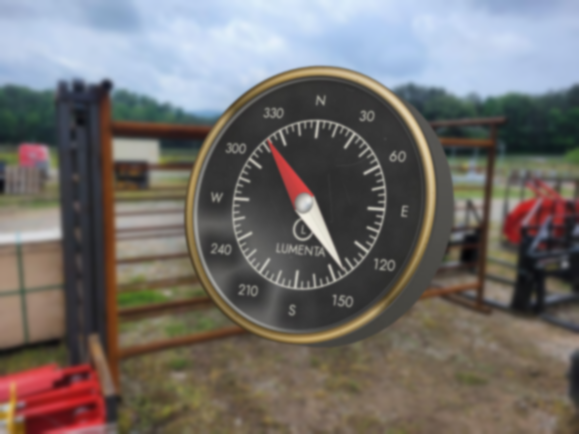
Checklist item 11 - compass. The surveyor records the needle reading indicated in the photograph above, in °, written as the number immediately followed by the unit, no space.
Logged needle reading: 320°
